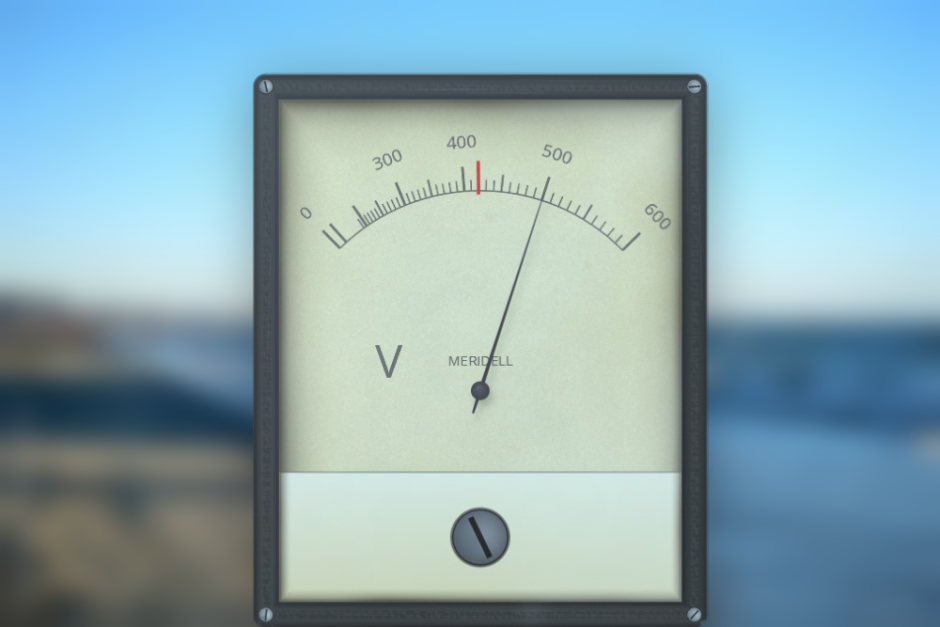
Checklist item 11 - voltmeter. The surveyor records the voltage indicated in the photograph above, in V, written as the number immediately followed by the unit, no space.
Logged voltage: 500V
